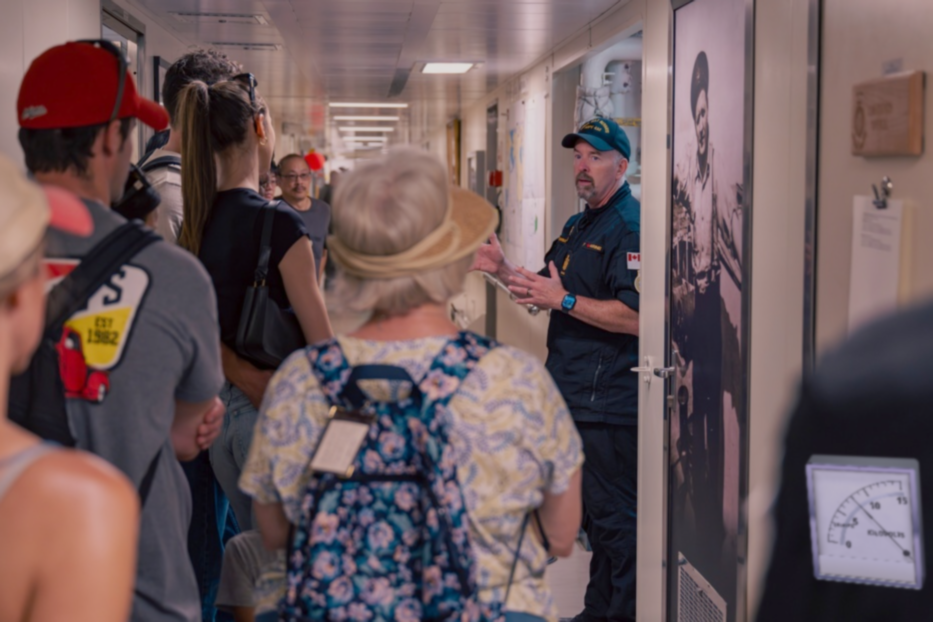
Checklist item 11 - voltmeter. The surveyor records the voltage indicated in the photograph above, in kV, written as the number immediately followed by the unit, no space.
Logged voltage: 8kV
